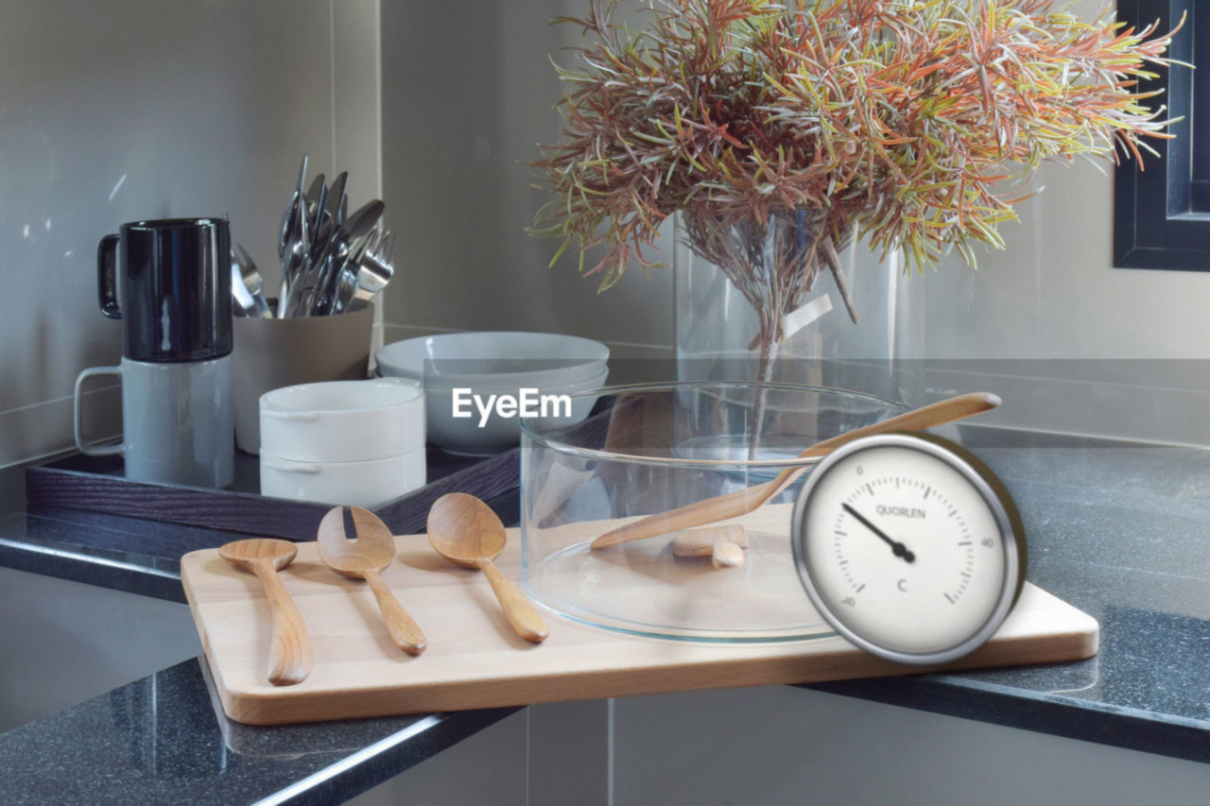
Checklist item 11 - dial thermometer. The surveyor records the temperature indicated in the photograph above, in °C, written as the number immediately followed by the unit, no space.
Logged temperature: -10°C
